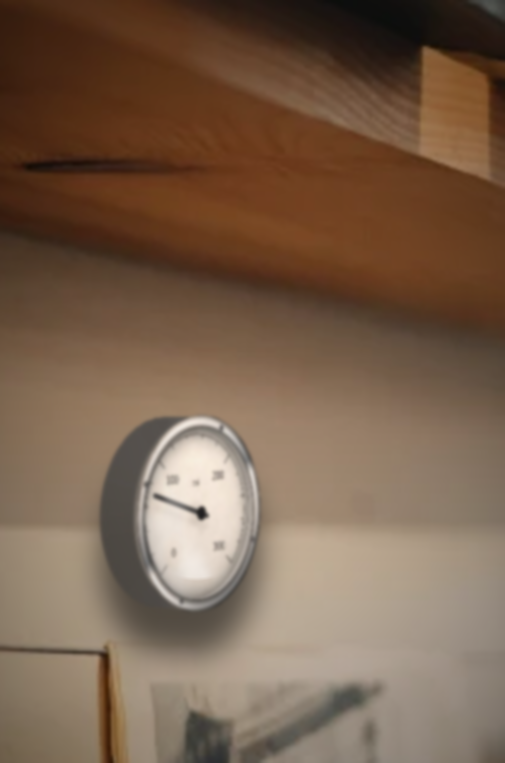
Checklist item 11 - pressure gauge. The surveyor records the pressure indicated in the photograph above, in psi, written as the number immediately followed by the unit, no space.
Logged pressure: 70psi
